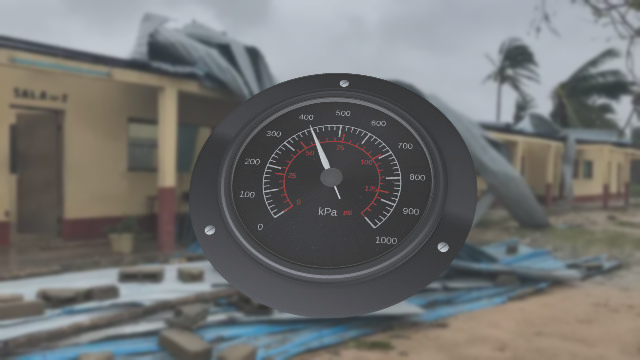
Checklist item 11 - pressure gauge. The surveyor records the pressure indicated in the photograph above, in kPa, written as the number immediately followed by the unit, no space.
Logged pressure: 400kPa
